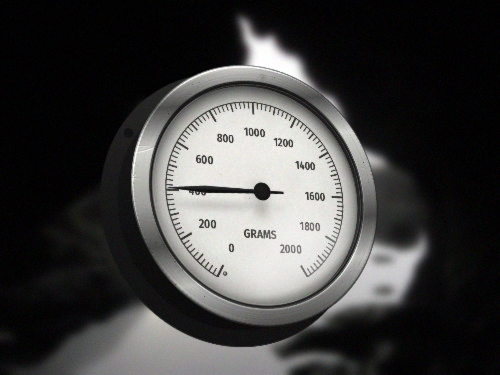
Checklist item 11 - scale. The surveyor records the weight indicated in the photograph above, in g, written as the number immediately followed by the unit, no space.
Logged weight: 400g
